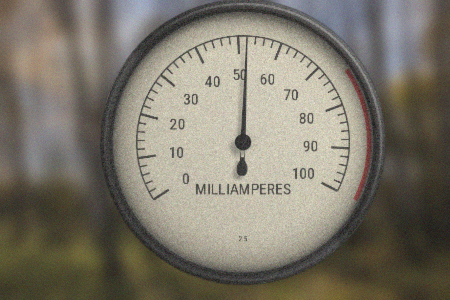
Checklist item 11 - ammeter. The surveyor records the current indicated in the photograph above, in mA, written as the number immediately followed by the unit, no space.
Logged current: 52mA
